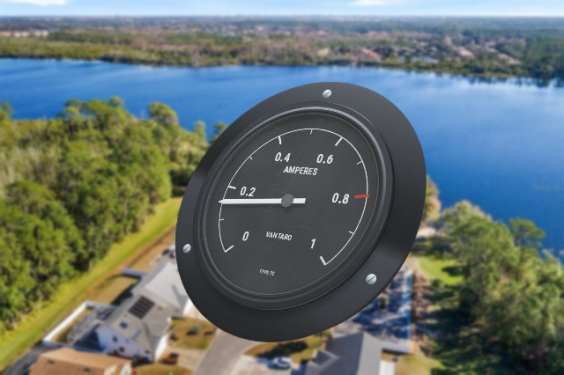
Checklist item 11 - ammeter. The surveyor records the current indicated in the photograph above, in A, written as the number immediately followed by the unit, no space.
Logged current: 0.15A
